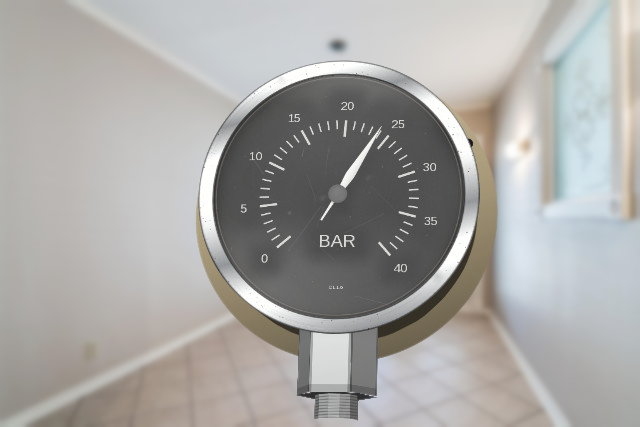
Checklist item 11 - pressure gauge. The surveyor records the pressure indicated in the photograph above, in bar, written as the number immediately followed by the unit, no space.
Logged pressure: 24bar
